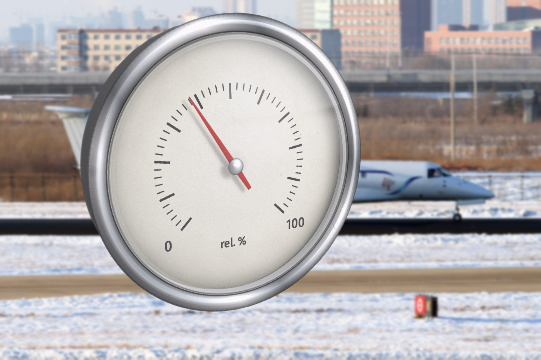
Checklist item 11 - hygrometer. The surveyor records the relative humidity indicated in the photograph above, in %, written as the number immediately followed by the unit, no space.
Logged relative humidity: 38%
